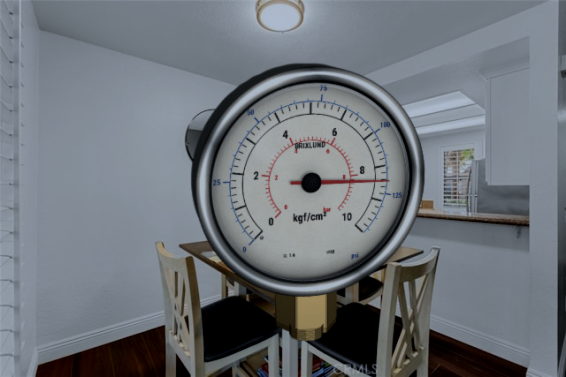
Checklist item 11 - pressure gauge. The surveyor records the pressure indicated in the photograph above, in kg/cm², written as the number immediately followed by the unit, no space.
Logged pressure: 8.4kg/cm²
